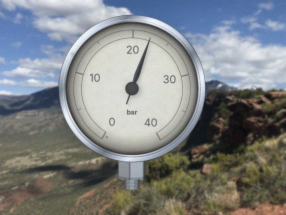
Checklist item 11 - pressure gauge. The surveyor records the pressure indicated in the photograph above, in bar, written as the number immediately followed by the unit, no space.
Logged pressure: 22.5bar
